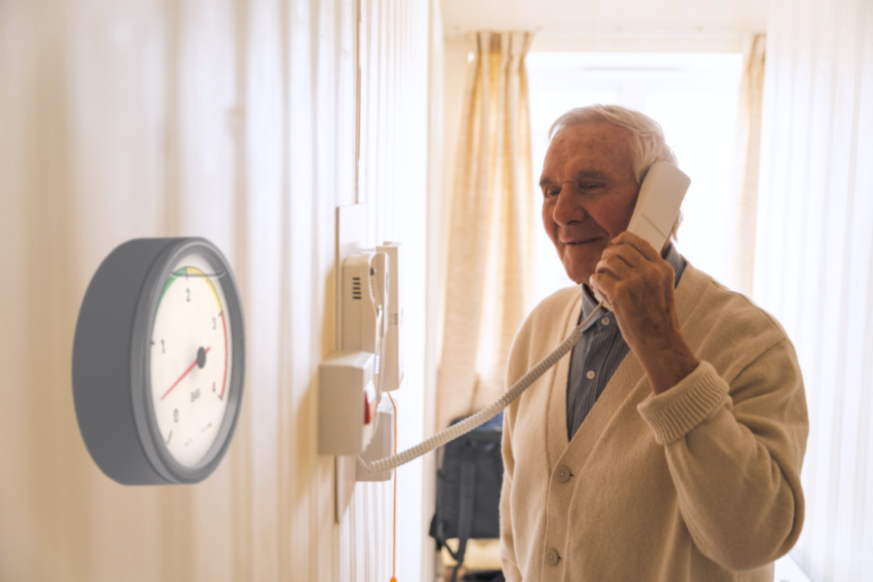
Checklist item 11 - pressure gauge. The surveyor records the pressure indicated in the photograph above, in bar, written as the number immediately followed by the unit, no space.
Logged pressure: 0.5bar
